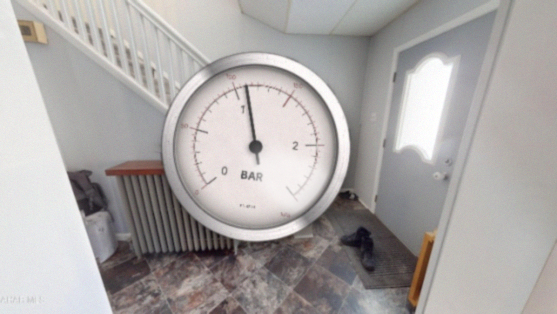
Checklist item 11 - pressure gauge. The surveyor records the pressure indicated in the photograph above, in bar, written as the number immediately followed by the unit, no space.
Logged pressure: 1.1bar
